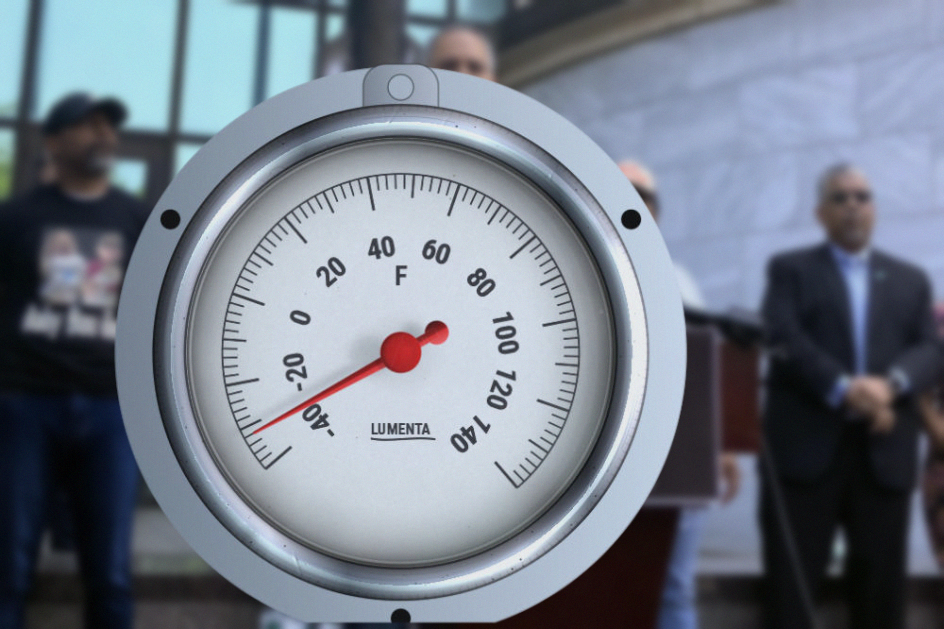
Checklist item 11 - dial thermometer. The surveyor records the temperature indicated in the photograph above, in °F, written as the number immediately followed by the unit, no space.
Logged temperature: -32°F
